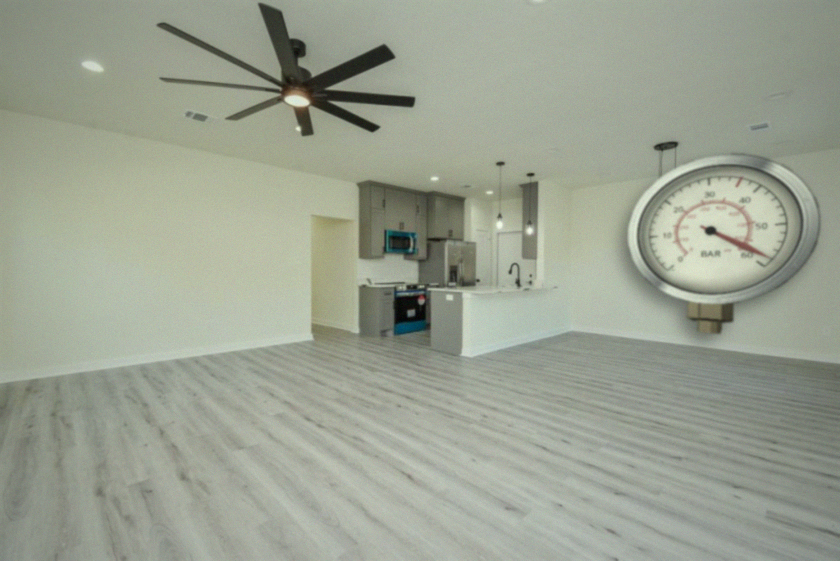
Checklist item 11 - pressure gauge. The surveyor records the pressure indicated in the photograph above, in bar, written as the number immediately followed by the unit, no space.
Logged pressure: 58bar
